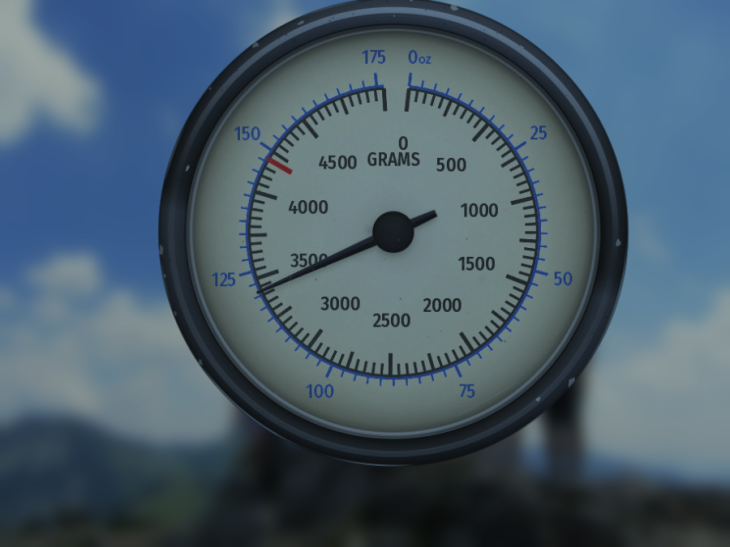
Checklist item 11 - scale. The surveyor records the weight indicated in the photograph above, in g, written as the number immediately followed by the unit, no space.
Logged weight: 3425g
